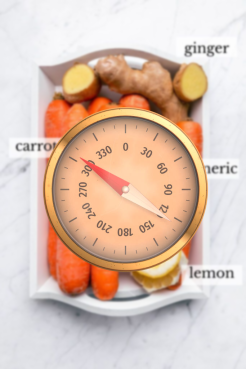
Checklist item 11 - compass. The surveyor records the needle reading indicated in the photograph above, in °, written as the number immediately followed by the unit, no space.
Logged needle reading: 305°
